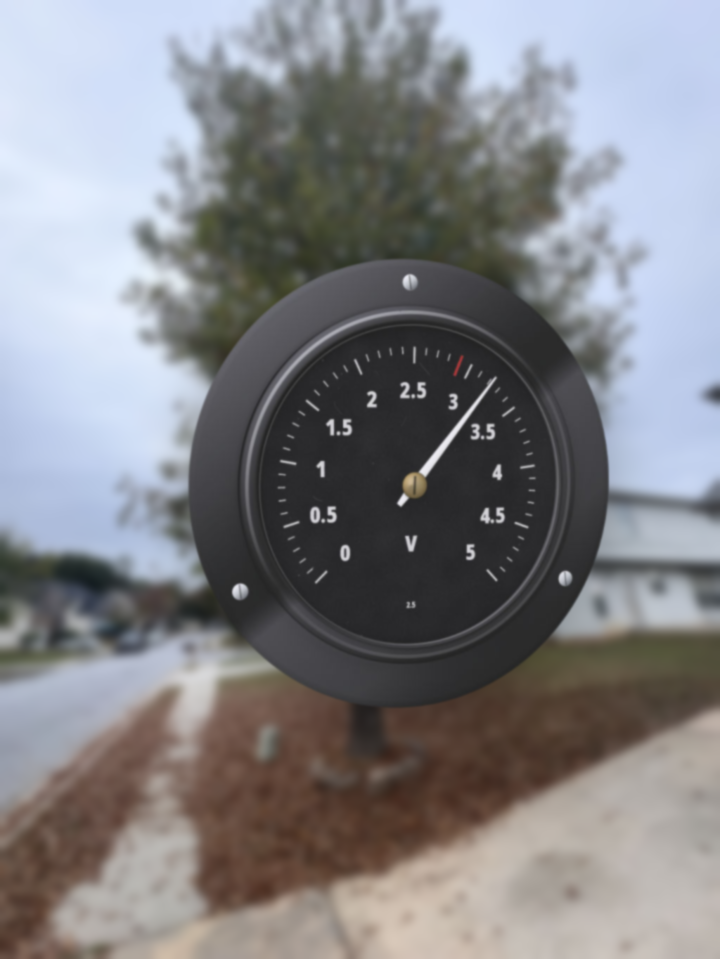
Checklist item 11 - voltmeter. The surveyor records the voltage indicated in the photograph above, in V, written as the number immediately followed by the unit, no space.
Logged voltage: 3.2V
